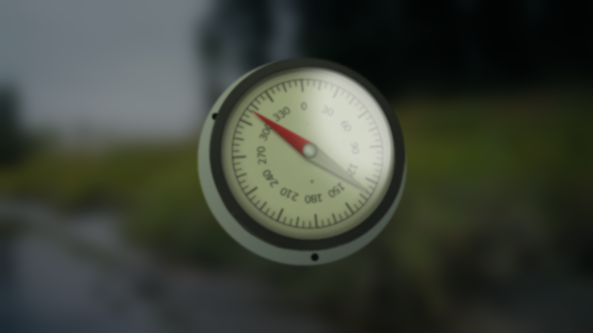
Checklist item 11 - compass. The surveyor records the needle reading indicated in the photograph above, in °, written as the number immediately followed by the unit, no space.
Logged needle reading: 310°
